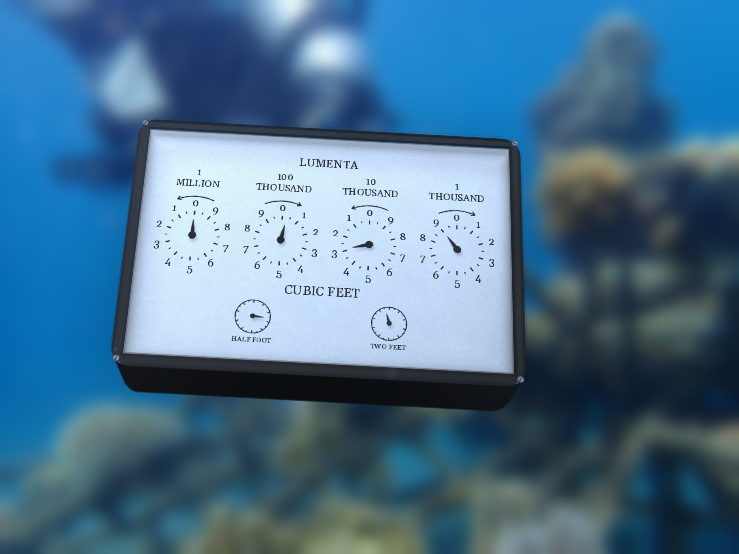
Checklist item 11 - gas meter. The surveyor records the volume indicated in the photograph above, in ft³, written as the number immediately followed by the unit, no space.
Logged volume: 2900ft³
